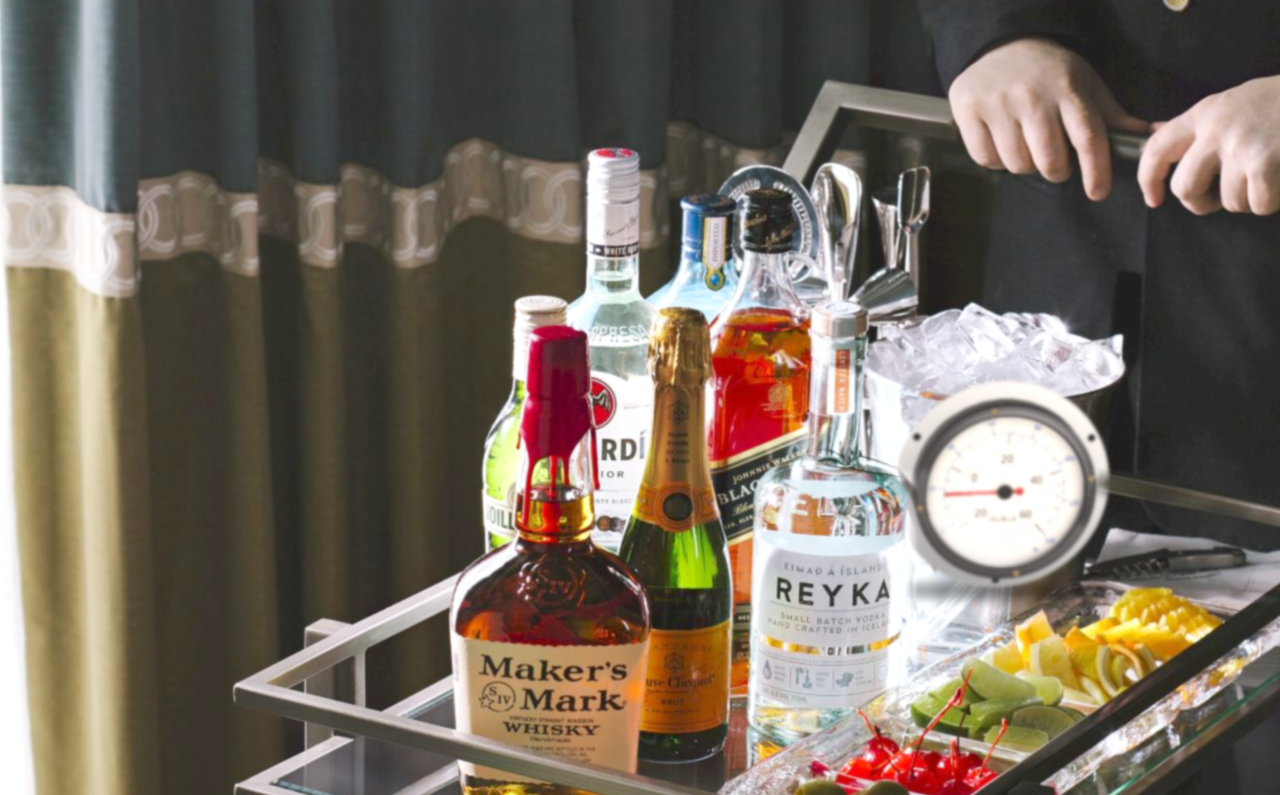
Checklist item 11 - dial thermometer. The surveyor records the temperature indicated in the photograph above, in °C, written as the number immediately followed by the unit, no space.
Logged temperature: -8°C
